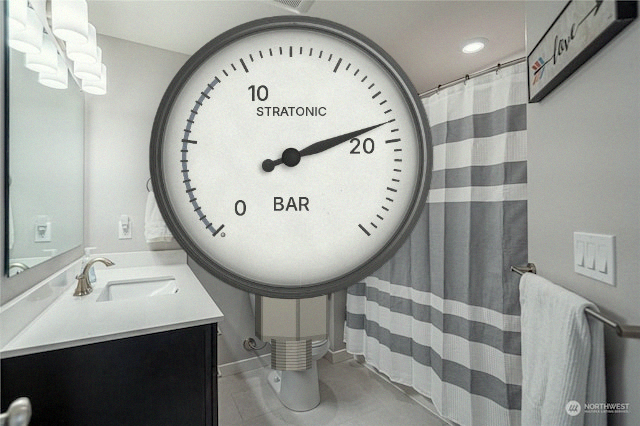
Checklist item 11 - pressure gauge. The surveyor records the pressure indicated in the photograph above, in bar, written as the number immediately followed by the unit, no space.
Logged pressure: 19bar
